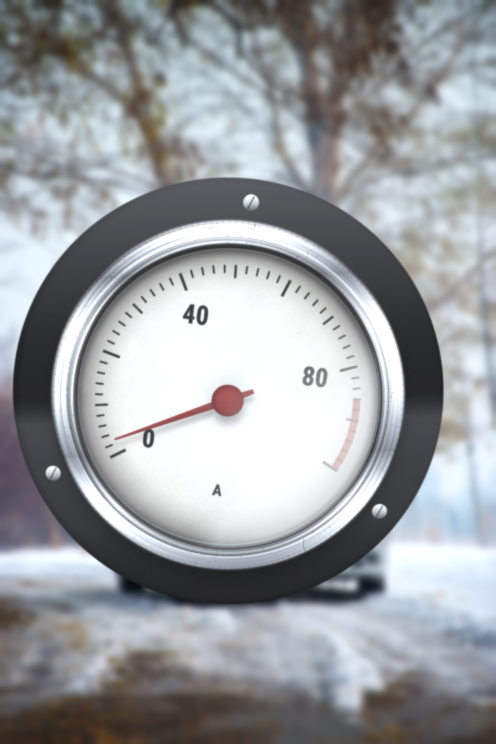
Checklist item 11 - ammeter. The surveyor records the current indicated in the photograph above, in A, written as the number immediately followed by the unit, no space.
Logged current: 3A
